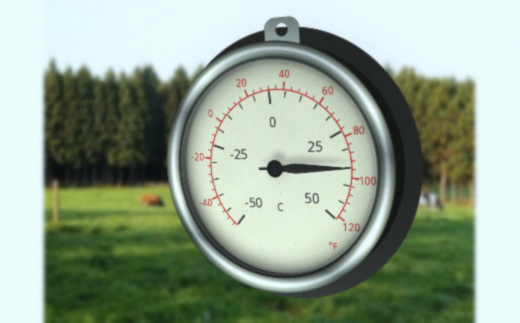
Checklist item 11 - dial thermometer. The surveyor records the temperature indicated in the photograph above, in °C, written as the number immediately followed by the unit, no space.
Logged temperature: 35°C
